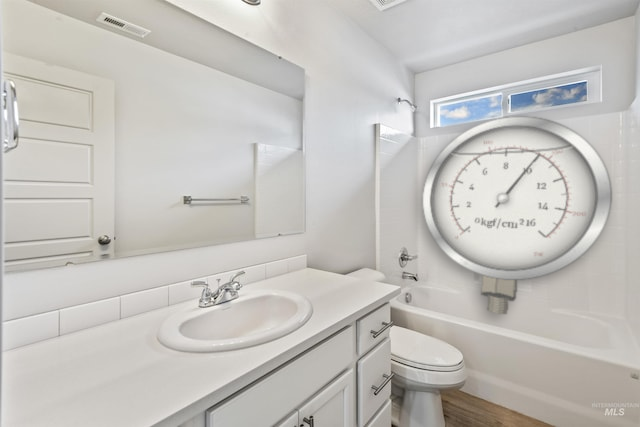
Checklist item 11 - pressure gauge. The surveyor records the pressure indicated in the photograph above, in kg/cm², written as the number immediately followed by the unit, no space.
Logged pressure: 10kg/cm²
